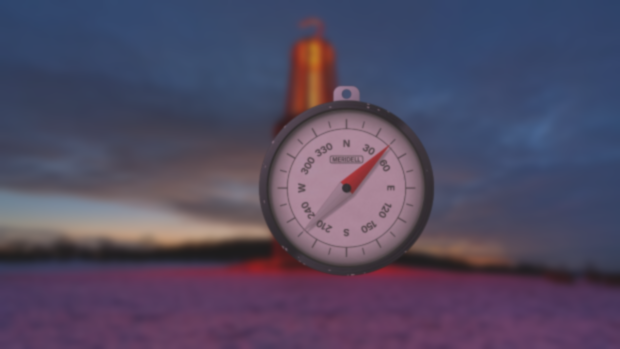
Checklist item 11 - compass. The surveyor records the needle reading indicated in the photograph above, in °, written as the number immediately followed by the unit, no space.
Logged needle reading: 45°
